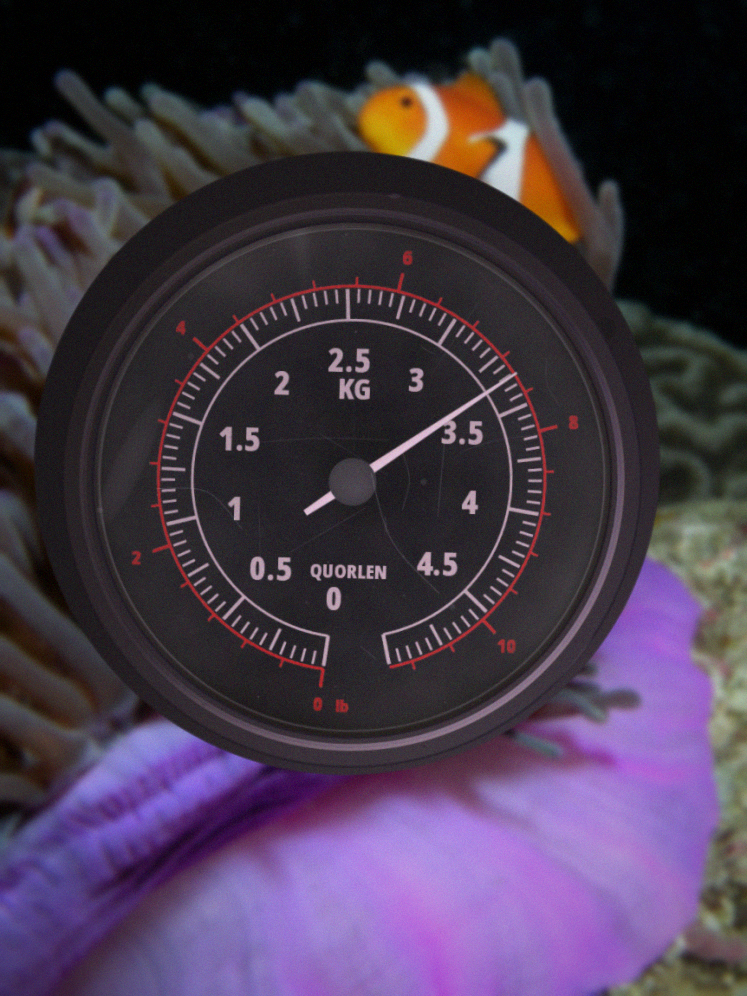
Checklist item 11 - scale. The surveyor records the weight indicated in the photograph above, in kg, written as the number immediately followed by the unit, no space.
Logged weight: 3.35kg
